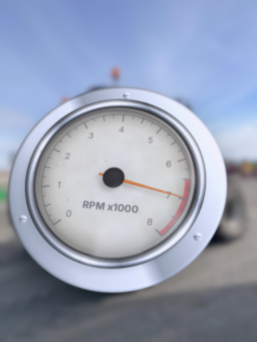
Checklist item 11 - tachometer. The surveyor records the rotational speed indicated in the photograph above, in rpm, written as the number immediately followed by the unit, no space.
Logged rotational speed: 7000rpm
